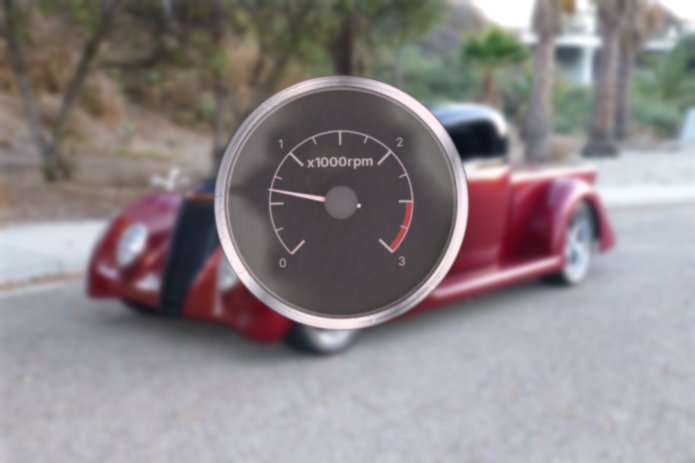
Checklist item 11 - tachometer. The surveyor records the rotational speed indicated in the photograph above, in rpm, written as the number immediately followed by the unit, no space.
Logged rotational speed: 625rpm
